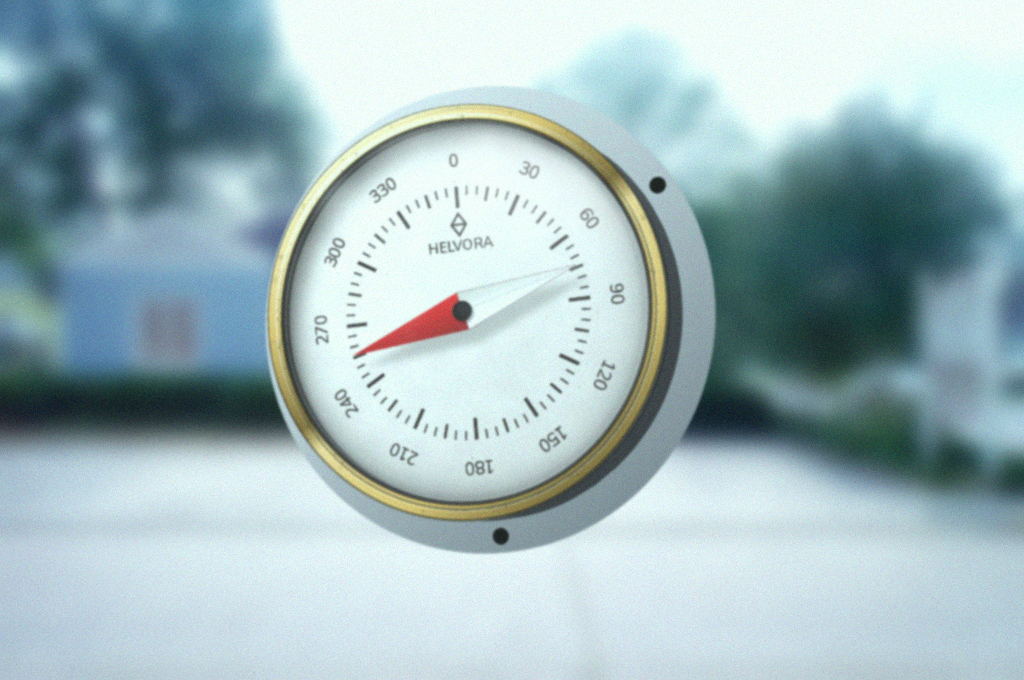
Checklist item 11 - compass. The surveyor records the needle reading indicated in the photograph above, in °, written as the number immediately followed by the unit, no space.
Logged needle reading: 255°
